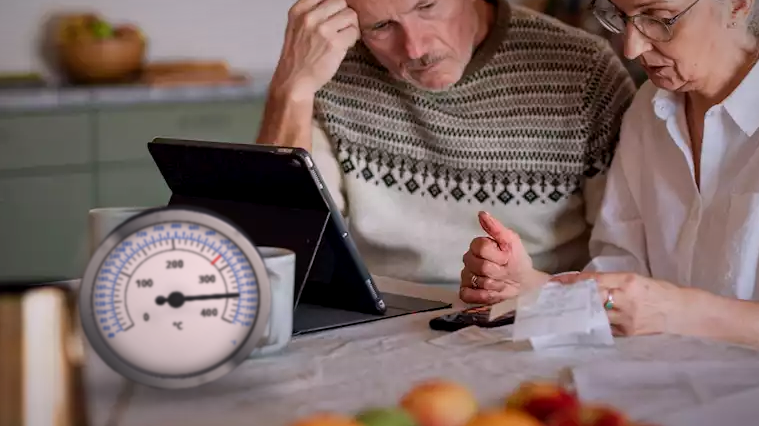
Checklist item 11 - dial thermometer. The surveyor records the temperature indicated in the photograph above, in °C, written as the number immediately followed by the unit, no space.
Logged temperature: 350°C
